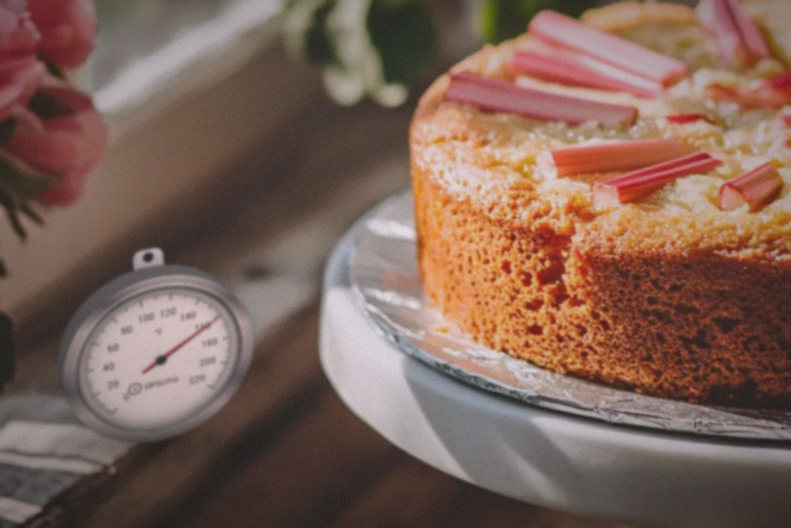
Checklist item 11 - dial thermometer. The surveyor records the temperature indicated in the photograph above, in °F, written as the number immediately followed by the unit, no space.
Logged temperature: 160°F
